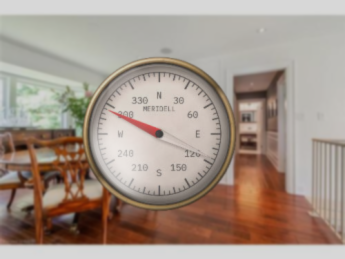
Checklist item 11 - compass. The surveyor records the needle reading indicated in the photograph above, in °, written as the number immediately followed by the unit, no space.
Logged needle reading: 295°
